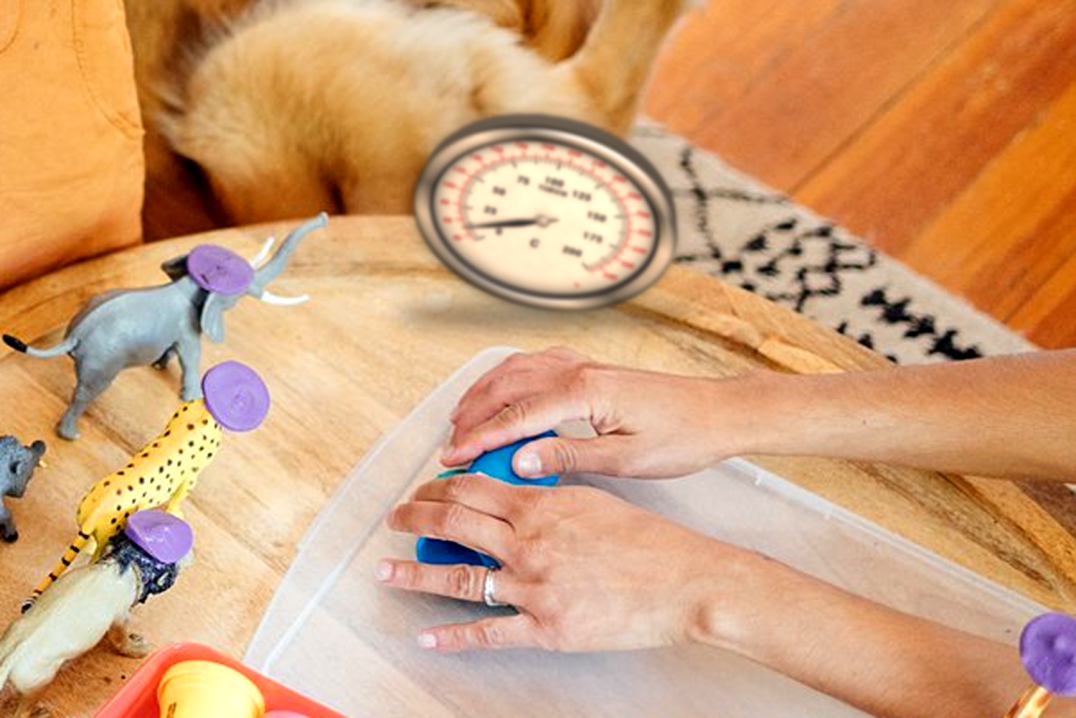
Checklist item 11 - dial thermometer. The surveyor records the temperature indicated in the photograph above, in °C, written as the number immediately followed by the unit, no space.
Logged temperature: 12.5°C
